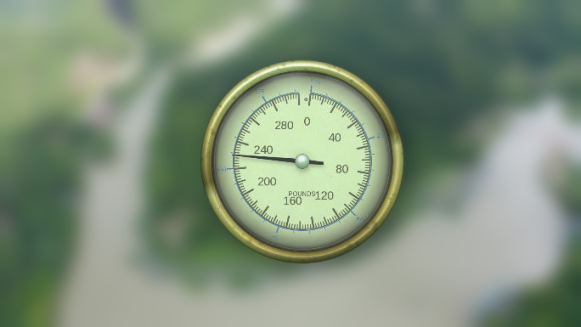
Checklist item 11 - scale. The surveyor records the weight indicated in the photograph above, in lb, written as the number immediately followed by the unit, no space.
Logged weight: 230lb
